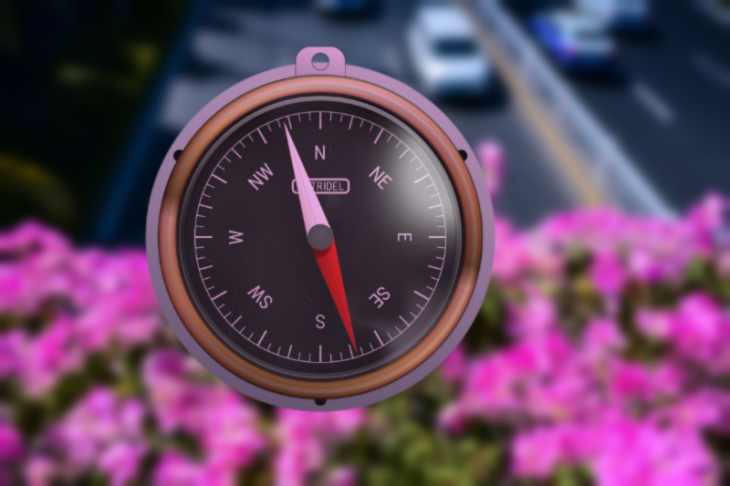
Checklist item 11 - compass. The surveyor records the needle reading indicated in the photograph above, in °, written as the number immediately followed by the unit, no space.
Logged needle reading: 162.5°
